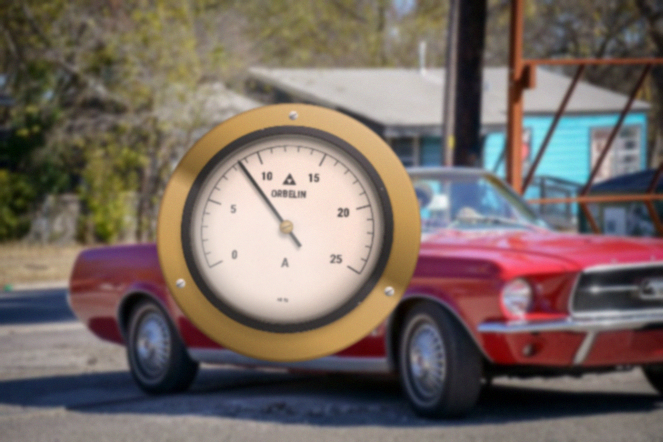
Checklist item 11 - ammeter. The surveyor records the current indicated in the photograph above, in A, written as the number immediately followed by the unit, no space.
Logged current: 8.5A
